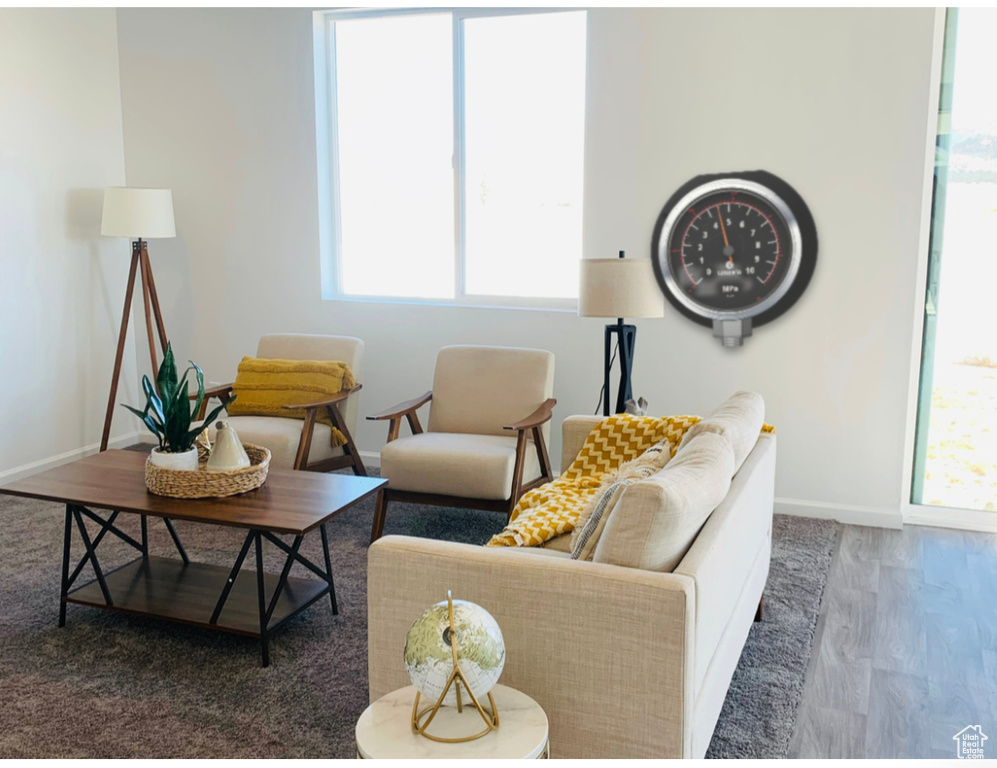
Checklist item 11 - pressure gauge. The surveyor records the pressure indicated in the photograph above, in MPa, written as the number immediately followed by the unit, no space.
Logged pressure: 4.5MPa
